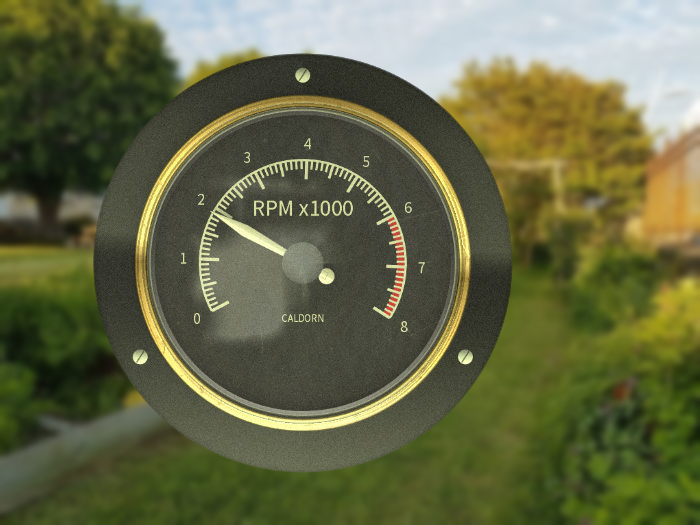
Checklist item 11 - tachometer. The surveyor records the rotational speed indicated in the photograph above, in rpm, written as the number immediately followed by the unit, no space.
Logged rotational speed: 1900rpm
